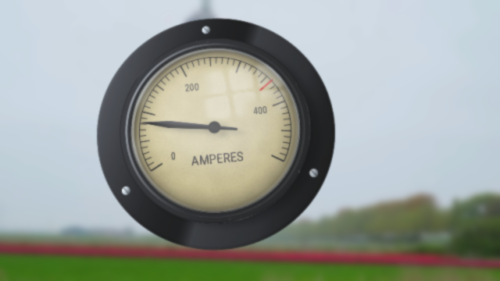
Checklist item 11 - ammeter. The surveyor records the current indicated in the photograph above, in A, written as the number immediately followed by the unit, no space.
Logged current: 80A
